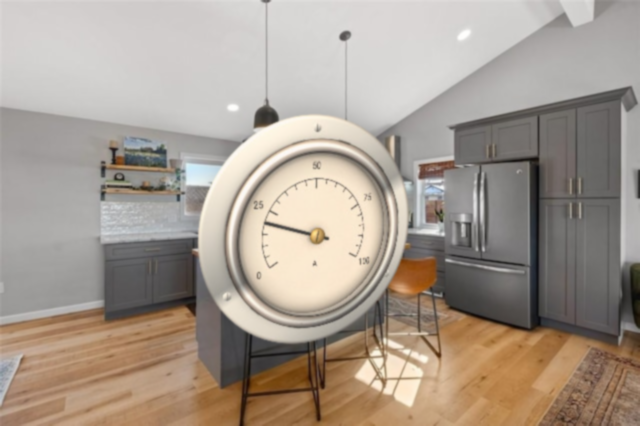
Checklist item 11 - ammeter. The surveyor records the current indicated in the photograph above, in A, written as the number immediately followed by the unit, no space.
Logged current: 20A
